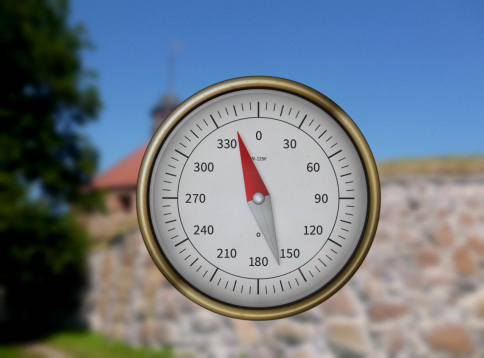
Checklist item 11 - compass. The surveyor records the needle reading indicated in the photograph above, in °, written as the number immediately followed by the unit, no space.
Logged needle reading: 342.5°
